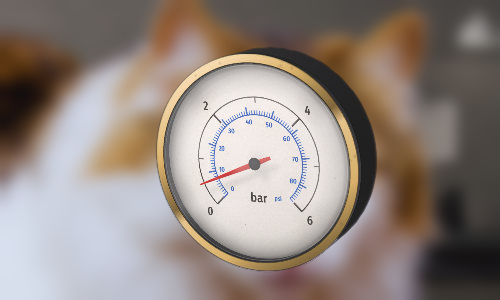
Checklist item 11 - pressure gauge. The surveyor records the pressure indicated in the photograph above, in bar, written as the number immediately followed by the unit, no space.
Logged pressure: 0.5bar
